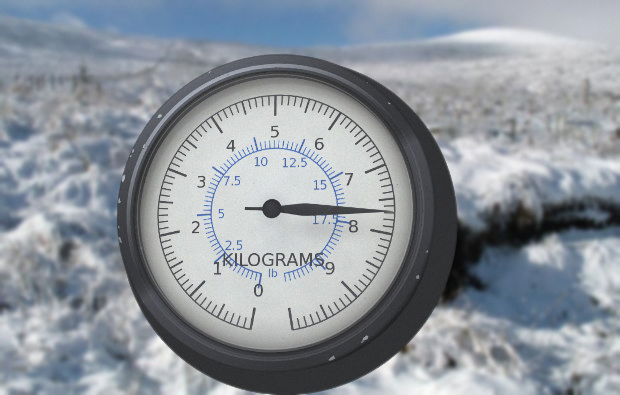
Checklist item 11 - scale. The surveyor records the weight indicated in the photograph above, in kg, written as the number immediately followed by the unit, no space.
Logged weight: 7.7kg
